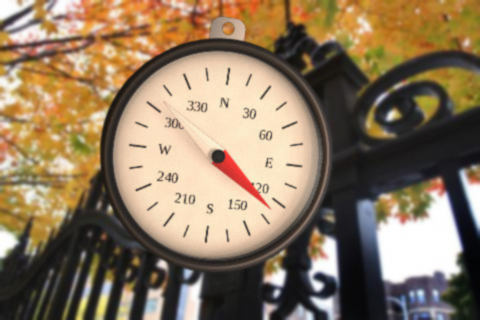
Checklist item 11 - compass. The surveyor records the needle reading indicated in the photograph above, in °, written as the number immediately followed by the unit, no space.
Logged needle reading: 127.5°
